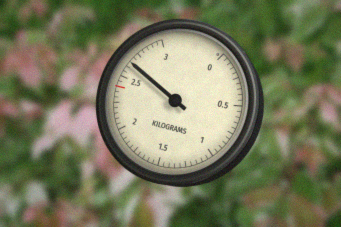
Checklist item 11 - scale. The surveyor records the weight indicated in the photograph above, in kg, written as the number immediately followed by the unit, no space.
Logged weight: 2.65kg
